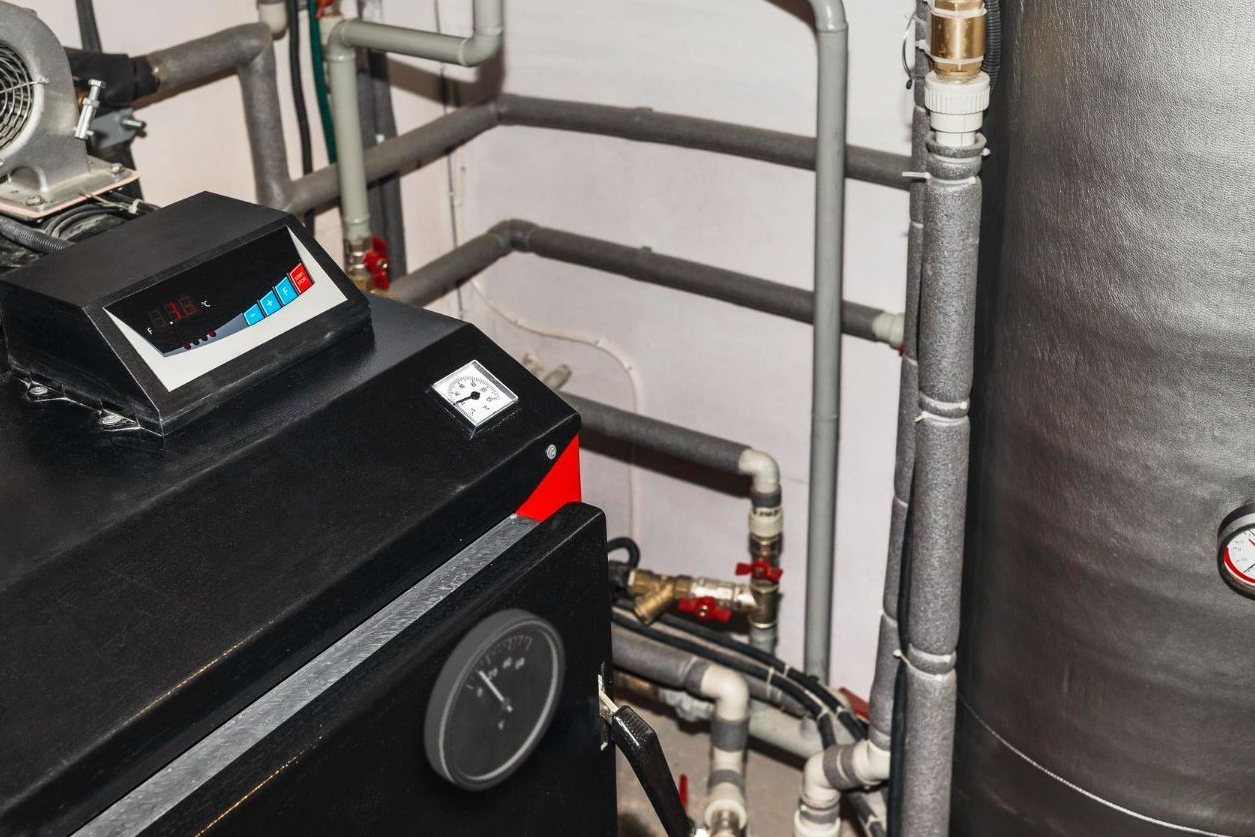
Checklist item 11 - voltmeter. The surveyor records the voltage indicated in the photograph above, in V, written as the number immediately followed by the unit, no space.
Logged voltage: 10V
